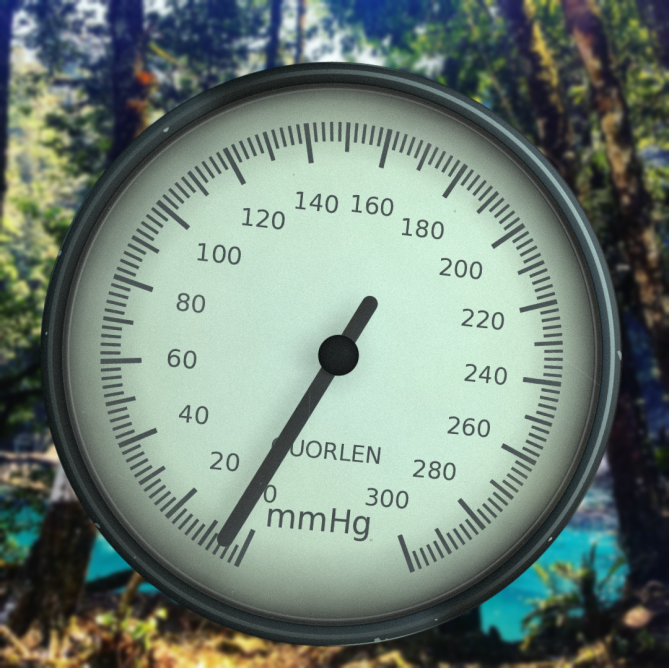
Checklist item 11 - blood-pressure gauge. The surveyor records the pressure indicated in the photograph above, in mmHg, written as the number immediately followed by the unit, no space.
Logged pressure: 6mmHg
